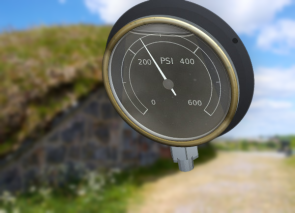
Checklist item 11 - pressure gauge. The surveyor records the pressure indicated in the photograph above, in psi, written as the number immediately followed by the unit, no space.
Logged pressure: 250psi
